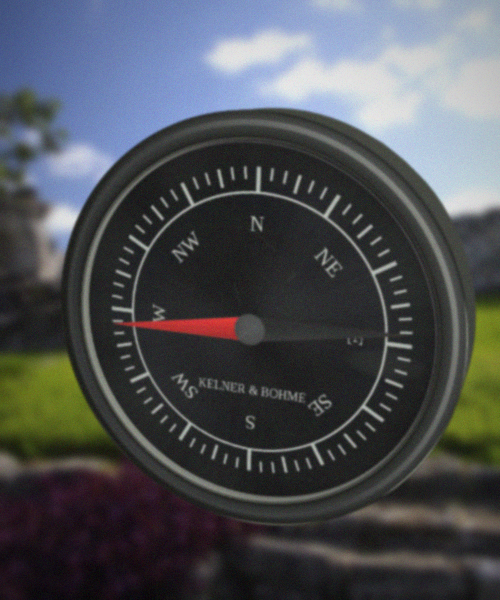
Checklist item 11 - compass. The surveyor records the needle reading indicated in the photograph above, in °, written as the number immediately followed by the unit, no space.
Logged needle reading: 265°
